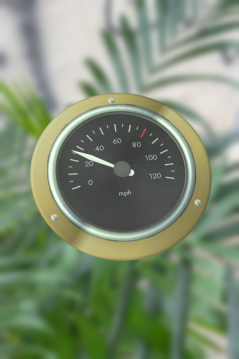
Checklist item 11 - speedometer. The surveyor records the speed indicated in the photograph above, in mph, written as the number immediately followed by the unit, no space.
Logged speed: 25mph
